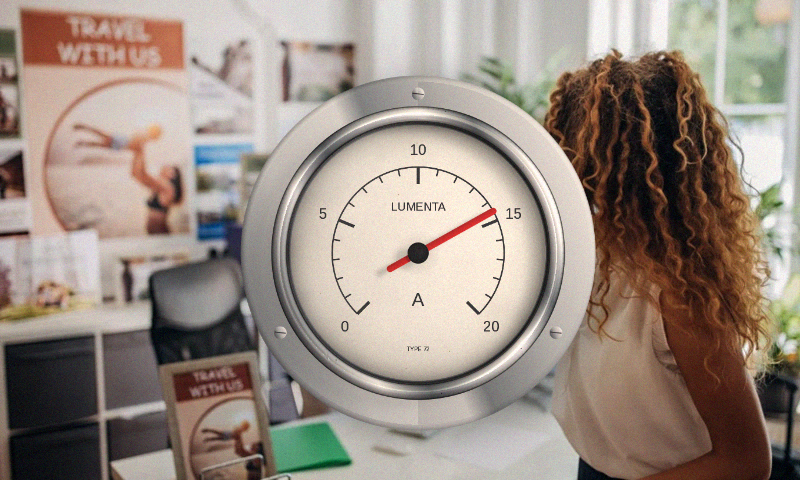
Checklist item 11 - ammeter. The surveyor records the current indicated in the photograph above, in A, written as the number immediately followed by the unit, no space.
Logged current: 14.5A
